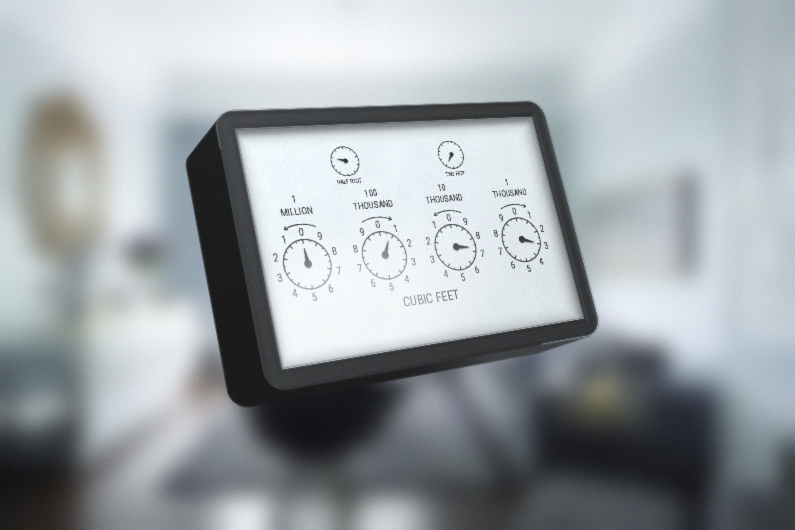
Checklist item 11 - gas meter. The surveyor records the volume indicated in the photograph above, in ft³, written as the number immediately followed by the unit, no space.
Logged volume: 7300ft³
